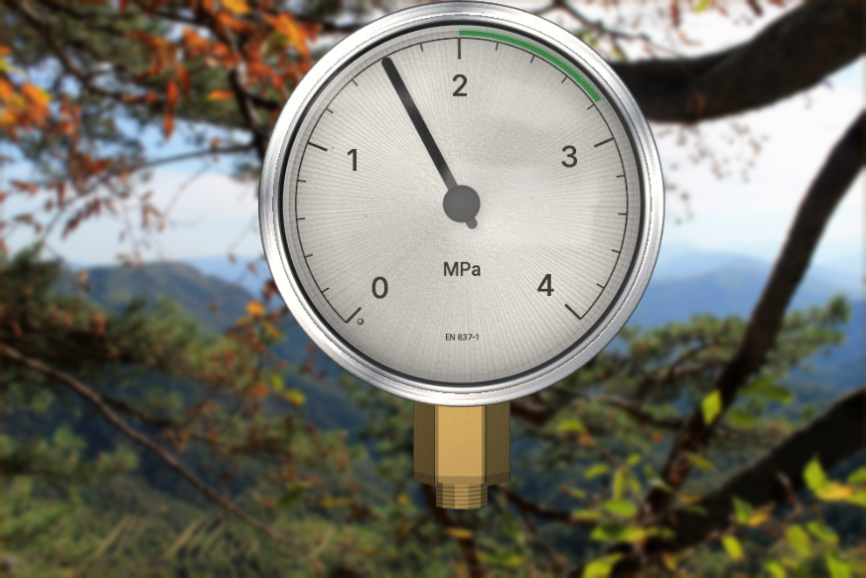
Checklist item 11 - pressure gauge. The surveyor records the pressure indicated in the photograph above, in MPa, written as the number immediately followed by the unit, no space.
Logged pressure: 1.6MPa
